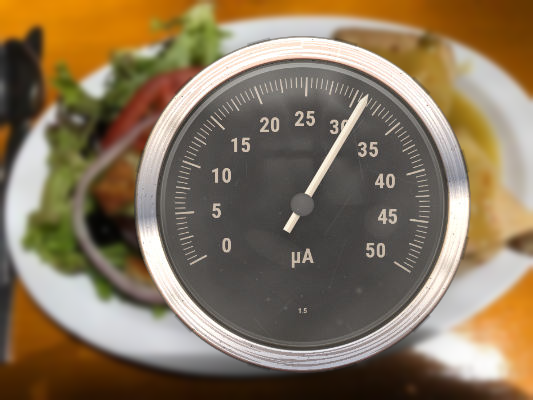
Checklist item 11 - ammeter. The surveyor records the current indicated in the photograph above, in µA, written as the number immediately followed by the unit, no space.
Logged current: 31µA
